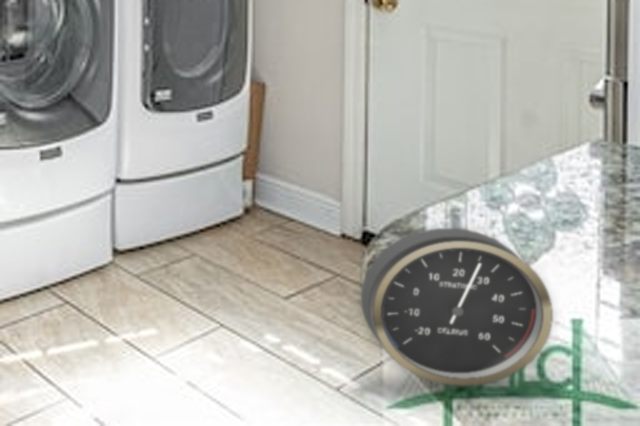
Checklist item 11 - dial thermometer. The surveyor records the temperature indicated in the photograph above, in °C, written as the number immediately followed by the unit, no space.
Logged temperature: 25°C
